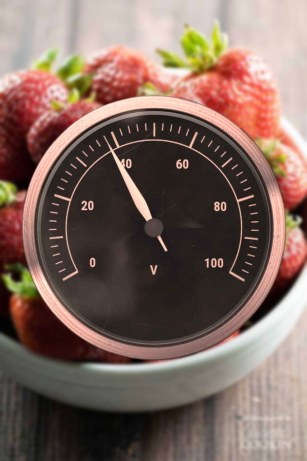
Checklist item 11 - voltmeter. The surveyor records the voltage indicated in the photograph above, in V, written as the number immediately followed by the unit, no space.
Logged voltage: 38V
